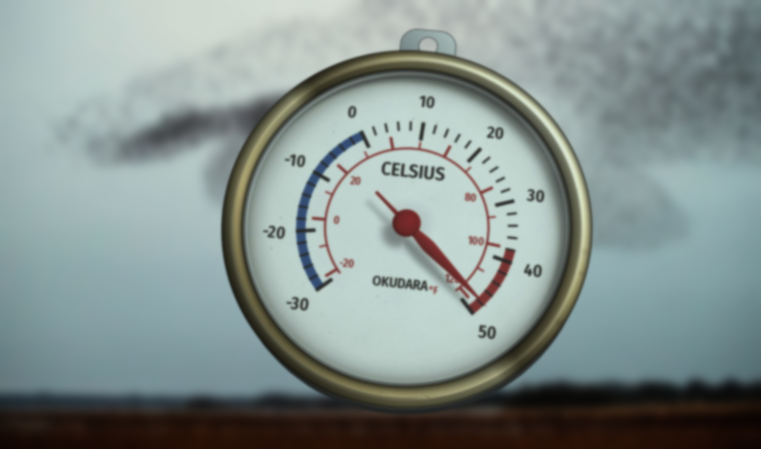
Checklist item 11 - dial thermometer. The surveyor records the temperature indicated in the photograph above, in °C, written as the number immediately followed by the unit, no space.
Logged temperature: 48°C
